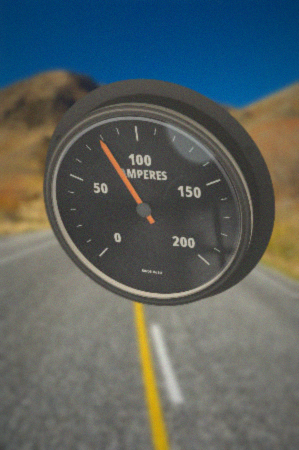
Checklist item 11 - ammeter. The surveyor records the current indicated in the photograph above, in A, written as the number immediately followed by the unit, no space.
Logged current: 80A
